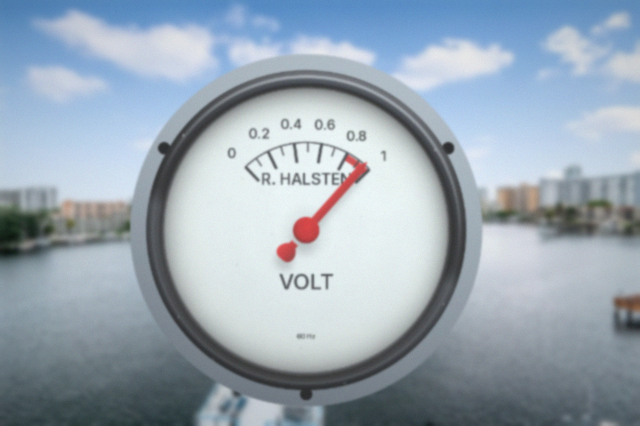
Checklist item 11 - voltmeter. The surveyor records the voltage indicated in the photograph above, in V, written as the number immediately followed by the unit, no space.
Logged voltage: 0.95V
